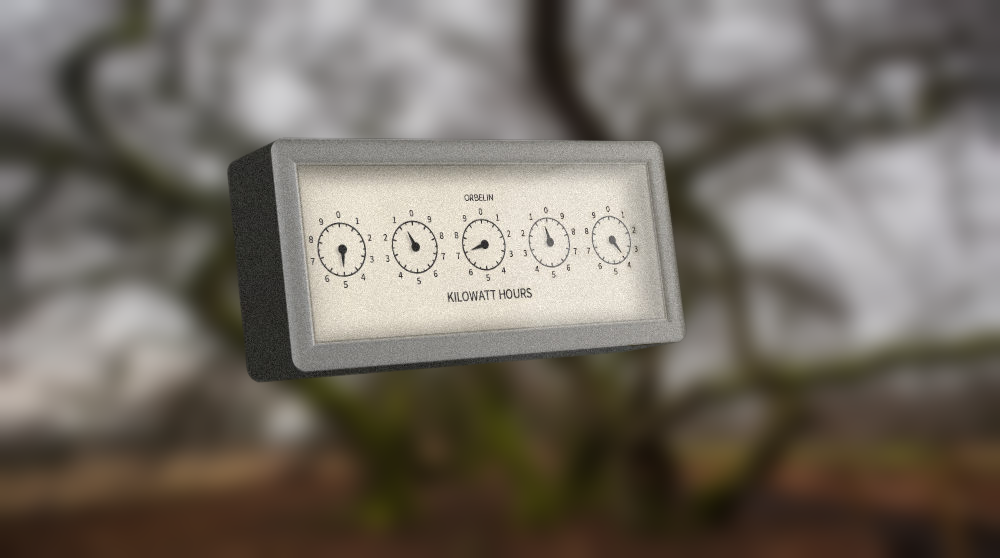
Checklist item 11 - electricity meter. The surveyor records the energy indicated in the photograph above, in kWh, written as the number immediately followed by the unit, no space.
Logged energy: 50704kWh
